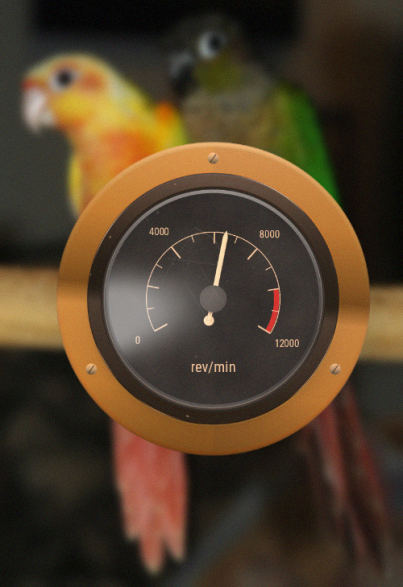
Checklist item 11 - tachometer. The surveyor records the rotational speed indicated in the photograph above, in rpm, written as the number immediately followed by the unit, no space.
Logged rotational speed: 6500rpm
